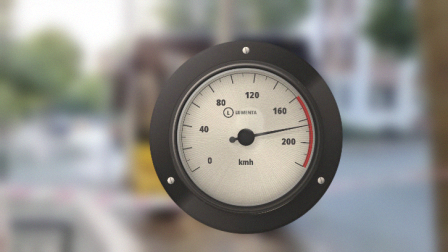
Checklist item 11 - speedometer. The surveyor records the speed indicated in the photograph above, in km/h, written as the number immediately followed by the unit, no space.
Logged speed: 185km/h
